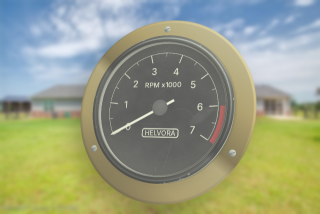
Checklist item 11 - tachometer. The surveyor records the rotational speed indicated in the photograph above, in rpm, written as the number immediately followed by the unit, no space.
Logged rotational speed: 0rpm
